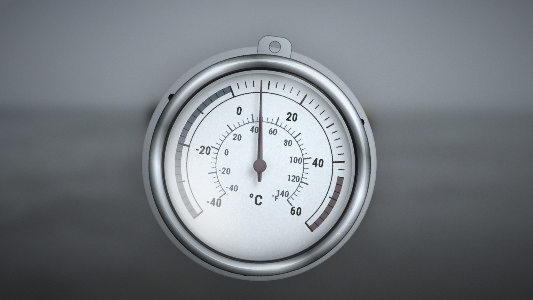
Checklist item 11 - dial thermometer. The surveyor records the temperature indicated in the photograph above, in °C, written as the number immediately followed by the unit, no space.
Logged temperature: 8°C
